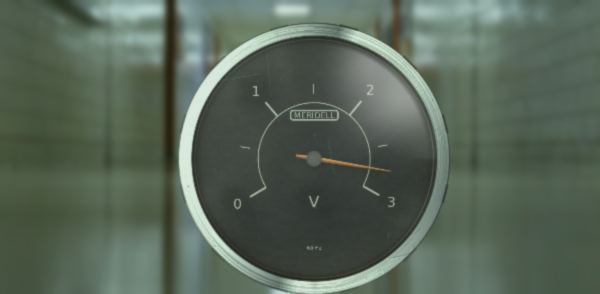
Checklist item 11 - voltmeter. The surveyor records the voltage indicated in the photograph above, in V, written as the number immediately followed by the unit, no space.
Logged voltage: 2.75V
